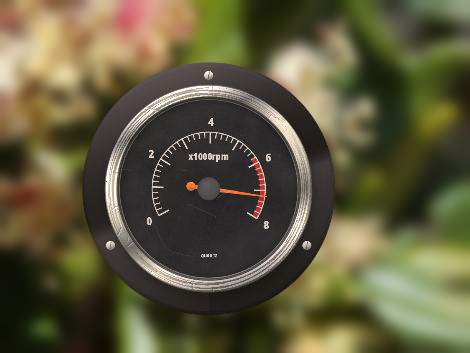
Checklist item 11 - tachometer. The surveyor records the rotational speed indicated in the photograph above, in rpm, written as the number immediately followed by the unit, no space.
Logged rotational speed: 7200rpm
